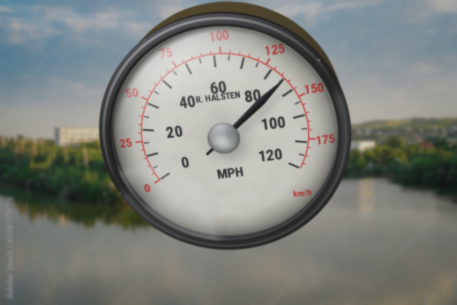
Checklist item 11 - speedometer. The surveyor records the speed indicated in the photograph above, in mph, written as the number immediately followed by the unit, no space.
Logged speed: 85mph
